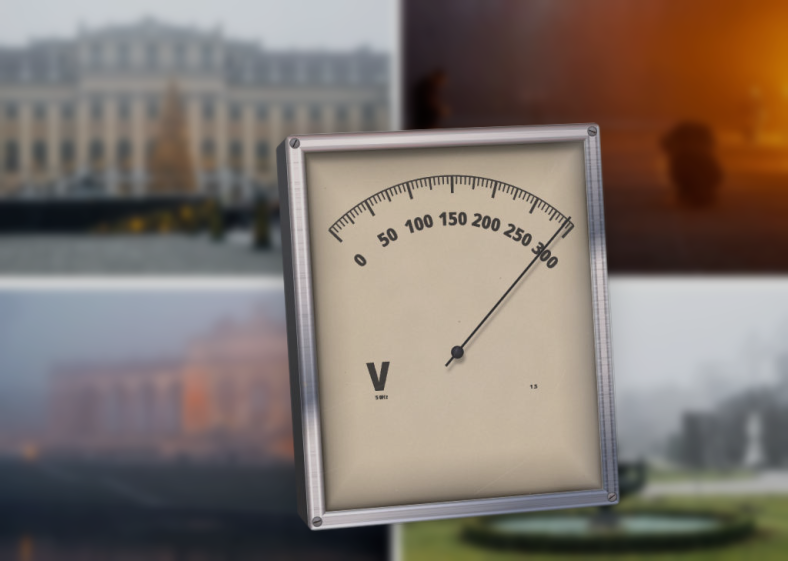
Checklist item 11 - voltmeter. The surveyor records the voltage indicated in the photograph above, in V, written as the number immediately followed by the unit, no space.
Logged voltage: 290V
